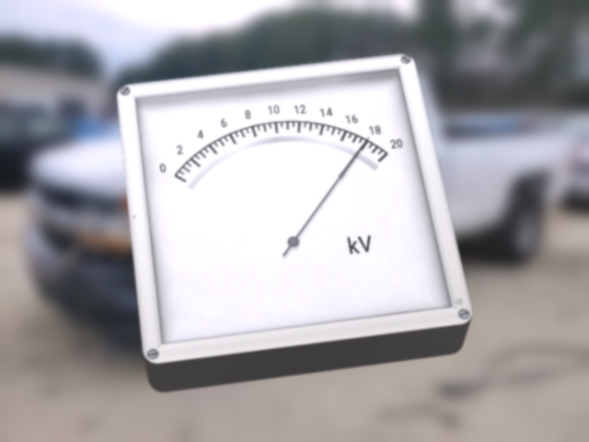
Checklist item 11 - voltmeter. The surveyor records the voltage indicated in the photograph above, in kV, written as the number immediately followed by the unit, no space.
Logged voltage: 18kV
